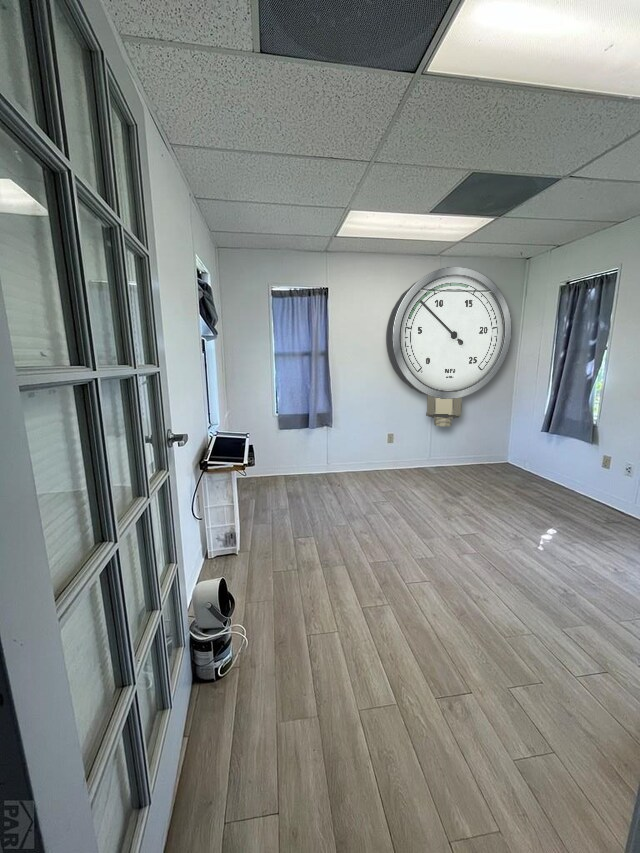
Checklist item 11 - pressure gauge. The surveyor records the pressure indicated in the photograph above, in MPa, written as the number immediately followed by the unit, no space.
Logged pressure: 8MPa
